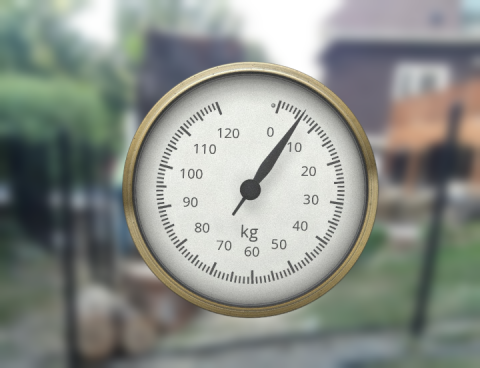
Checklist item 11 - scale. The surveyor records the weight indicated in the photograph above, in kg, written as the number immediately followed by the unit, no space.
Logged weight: 6kg
